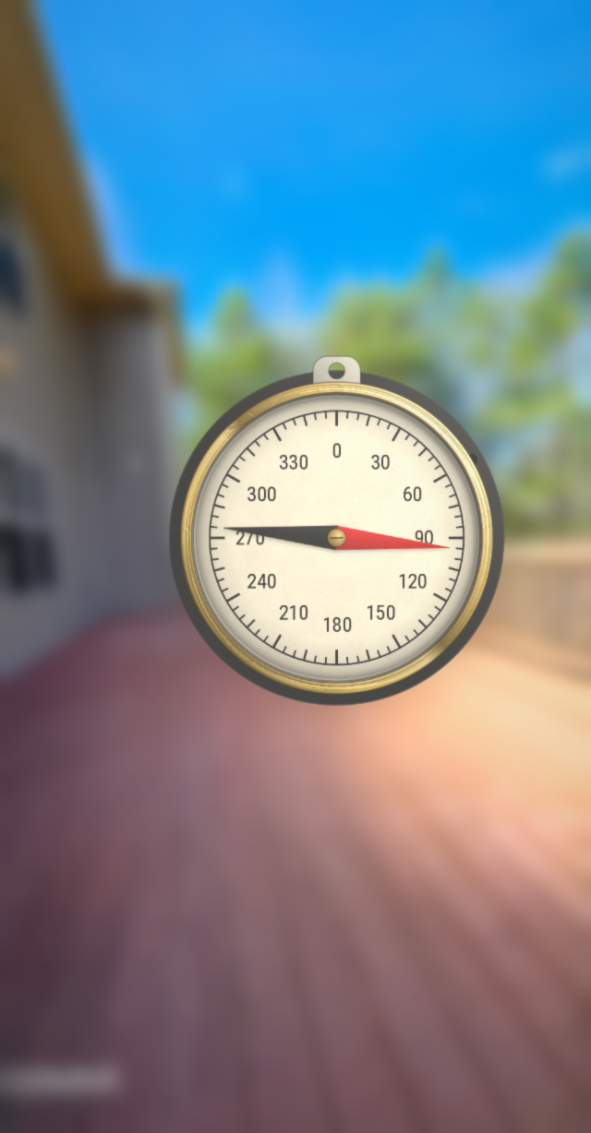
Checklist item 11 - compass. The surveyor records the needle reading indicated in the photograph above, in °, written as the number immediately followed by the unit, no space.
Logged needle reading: 95°
